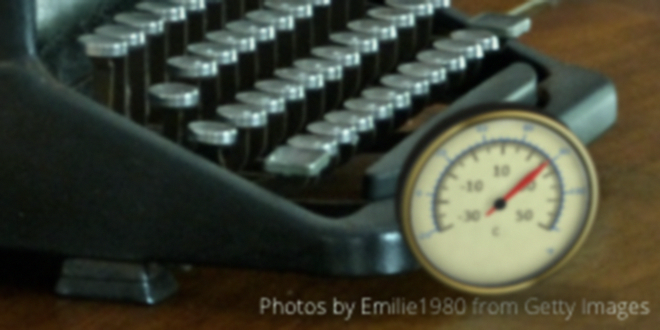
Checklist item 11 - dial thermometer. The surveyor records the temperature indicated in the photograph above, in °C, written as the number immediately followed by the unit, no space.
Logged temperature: 25°C
